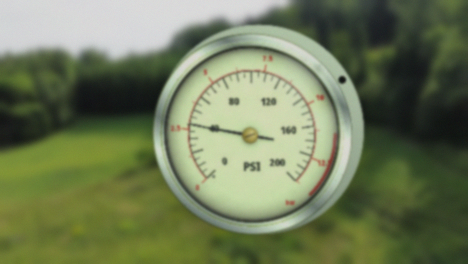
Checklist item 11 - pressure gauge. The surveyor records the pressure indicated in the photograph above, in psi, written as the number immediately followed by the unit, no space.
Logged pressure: 40psi
